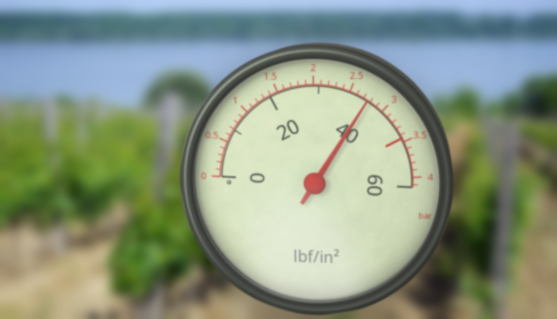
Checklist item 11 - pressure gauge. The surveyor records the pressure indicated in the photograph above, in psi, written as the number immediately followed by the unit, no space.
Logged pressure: 40psi
